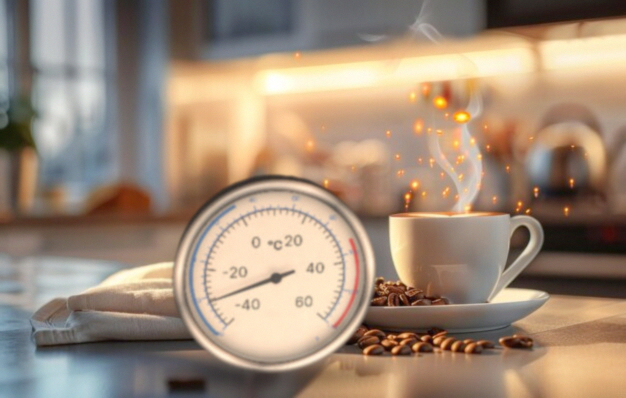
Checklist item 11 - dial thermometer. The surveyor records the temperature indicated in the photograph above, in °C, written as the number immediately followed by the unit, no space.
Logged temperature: -30°C
